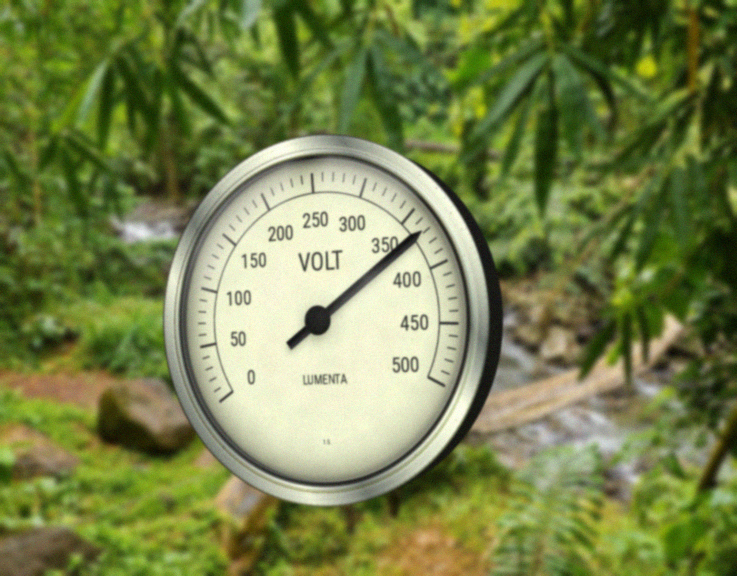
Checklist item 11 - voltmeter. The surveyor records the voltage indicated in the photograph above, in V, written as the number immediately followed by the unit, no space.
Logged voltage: 370V
